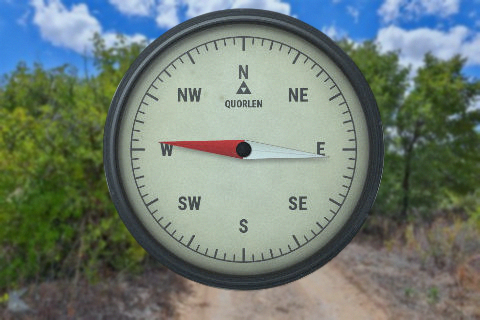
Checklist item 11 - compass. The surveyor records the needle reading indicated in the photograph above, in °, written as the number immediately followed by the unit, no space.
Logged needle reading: 275°
